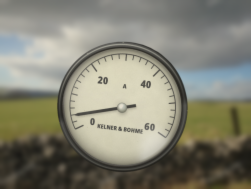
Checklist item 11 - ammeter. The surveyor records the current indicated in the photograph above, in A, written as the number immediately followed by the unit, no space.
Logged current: 4A
